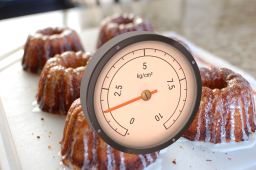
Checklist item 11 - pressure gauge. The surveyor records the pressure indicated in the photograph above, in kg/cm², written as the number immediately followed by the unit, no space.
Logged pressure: 1.5kg/cm²
